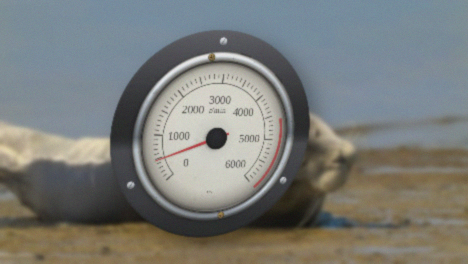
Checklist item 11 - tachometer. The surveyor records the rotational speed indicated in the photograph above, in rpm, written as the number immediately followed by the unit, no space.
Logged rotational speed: 500rpm
